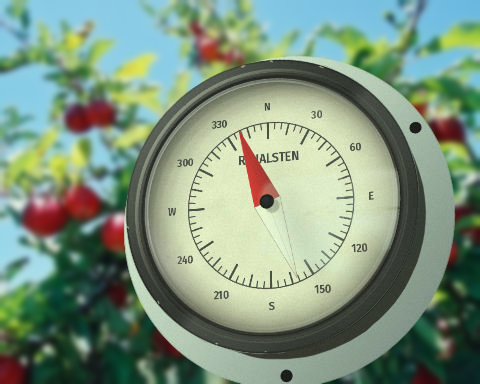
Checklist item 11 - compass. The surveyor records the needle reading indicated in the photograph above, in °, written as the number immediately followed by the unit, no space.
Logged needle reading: 340°
